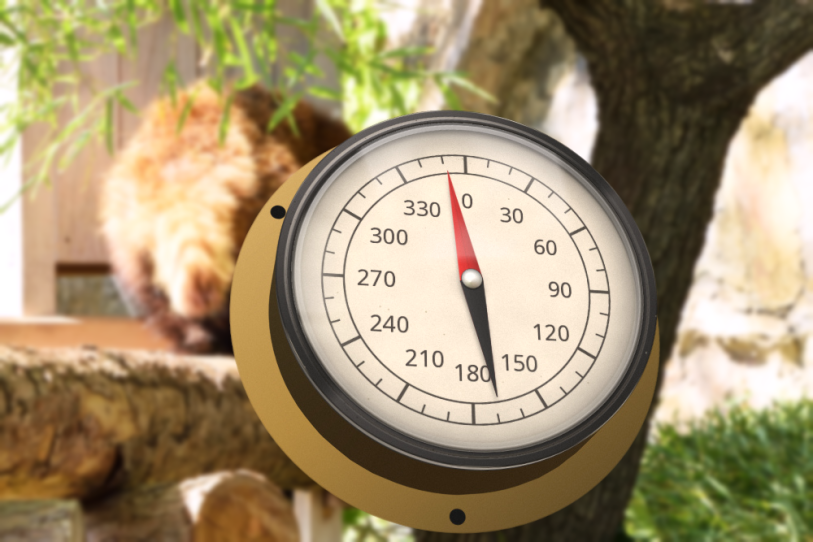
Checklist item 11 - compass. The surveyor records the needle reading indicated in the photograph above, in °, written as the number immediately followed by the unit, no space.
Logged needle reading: 350°
